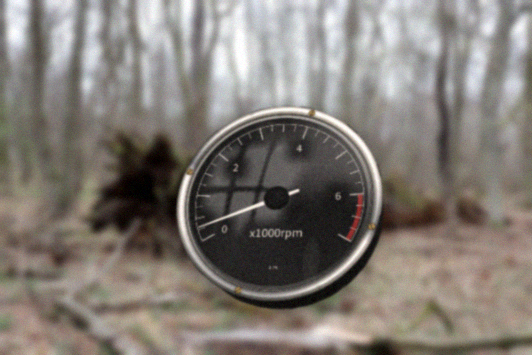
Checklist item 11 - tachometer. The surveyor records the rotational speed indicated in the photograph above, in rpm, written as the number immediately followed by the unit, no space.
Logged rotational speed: 250rpm
